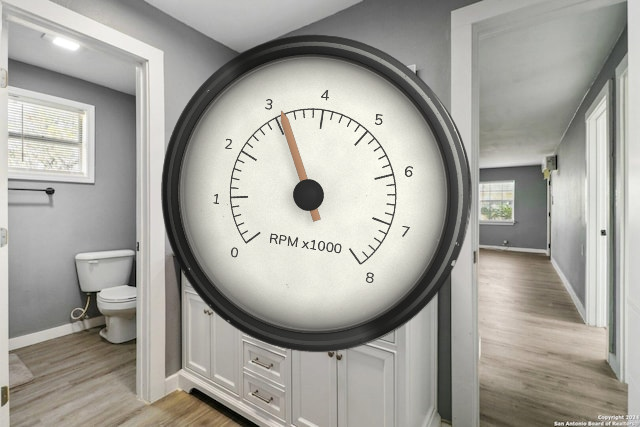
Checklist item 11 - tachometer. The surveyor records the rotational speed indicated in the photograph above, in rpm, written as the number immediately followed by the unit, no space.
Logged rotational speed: 3200rpm
